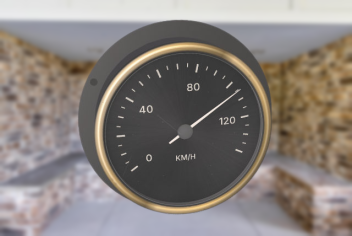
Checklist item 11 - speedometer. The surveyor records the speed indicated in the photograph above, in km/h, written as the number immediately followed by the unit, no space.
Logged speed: 105km/h
